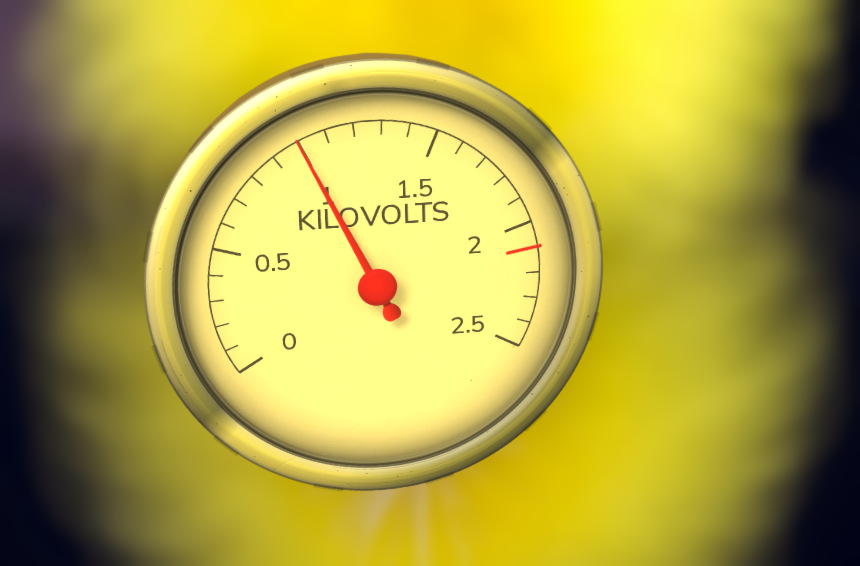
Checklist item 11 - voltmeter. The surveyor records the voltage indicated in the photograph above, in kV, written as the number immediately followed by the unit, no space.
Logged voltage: 1kV
